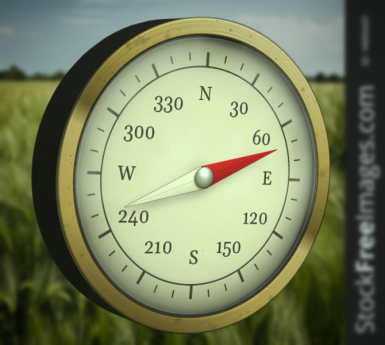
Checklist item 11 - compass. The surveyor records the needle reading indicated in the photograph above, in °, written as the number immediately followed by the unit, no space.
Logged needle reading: 70°
